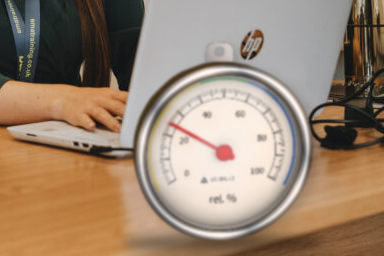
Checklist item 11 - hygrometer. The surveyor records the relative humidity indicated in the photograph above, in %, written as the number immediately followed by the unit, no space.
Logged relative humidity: 25%
